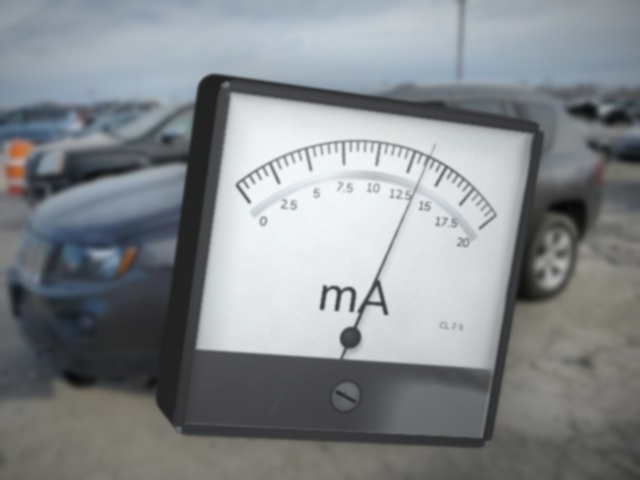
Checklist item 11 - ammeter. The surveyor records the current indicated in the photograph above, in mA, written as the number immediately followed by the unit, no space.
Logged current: 13.5mA
